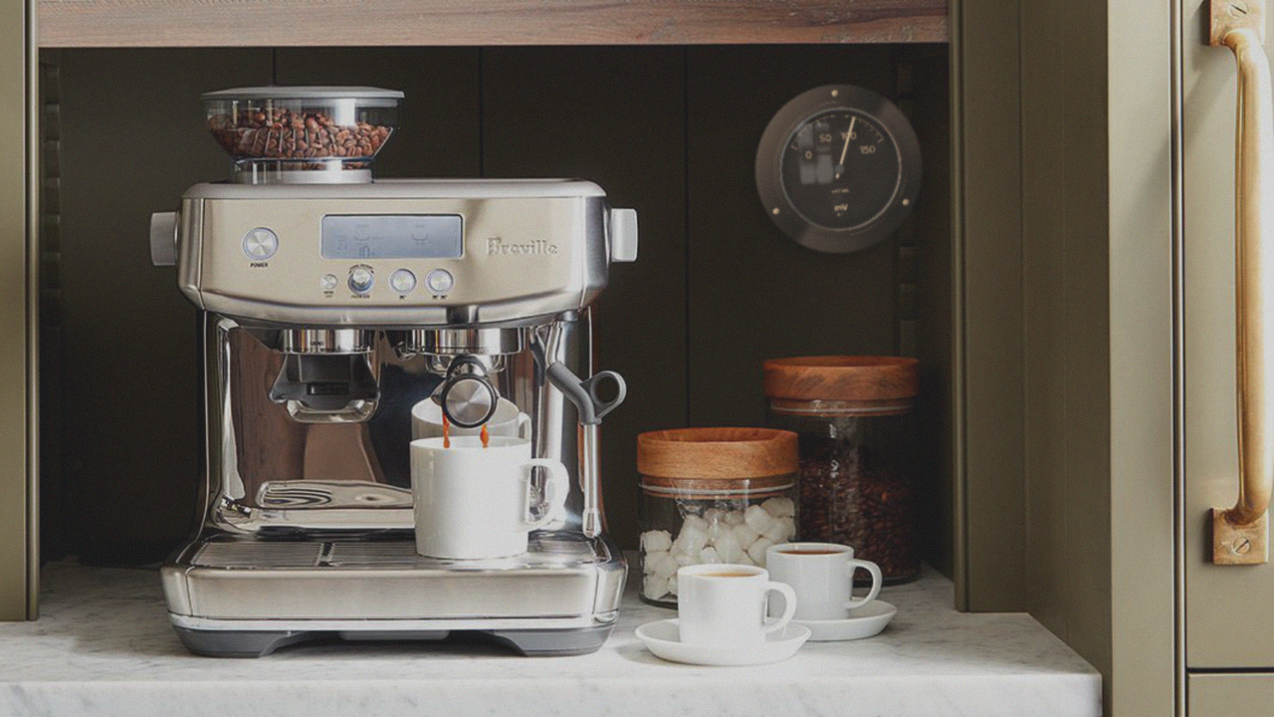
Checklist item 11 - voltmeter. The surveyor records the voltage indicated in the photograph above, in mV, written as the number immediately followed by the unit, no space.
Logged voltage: 100mV
